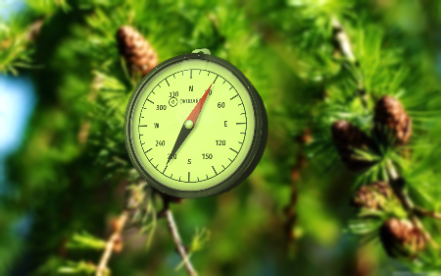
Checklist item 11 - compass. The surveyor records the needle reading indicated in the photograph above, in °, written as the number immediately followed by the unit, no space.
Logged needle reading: 30°
